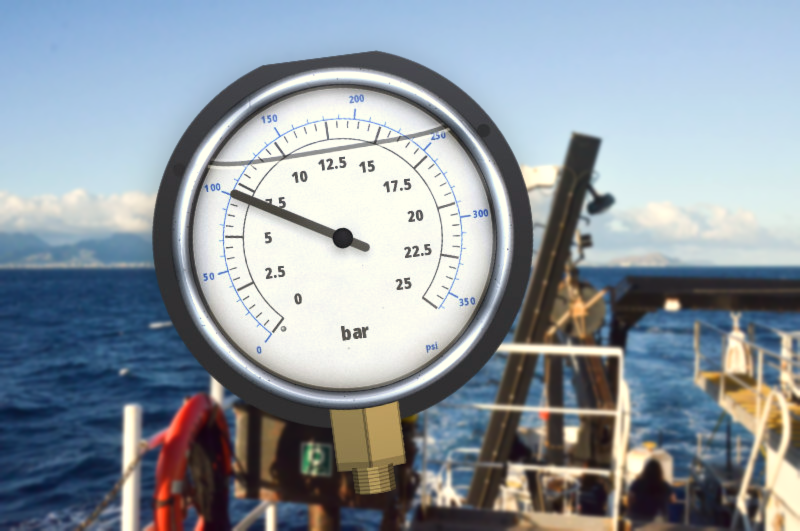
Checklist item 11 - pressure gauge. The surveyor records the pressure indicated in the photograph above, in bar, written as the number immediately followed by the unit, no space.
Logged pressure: 7bar
